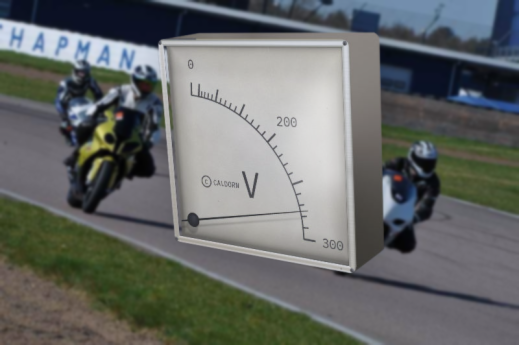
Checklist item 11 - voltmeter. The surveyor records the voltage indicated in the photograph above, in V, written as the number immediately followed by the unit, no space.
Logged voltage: 275V
